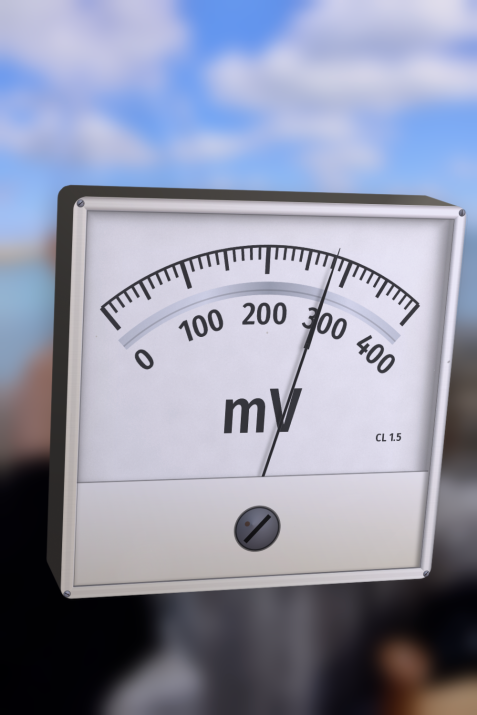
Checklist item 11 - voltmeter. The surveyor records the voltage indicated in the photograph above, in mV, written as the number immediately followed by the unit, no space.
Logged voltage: 280mV
